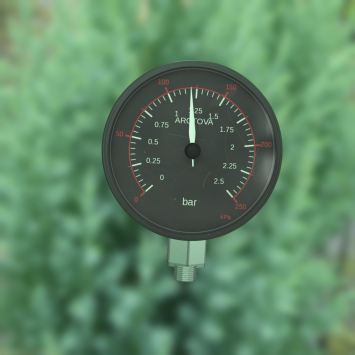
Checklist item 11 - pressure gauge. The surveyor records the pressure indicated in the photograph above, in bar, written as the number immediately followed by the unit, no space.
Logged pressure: 1.2bar
